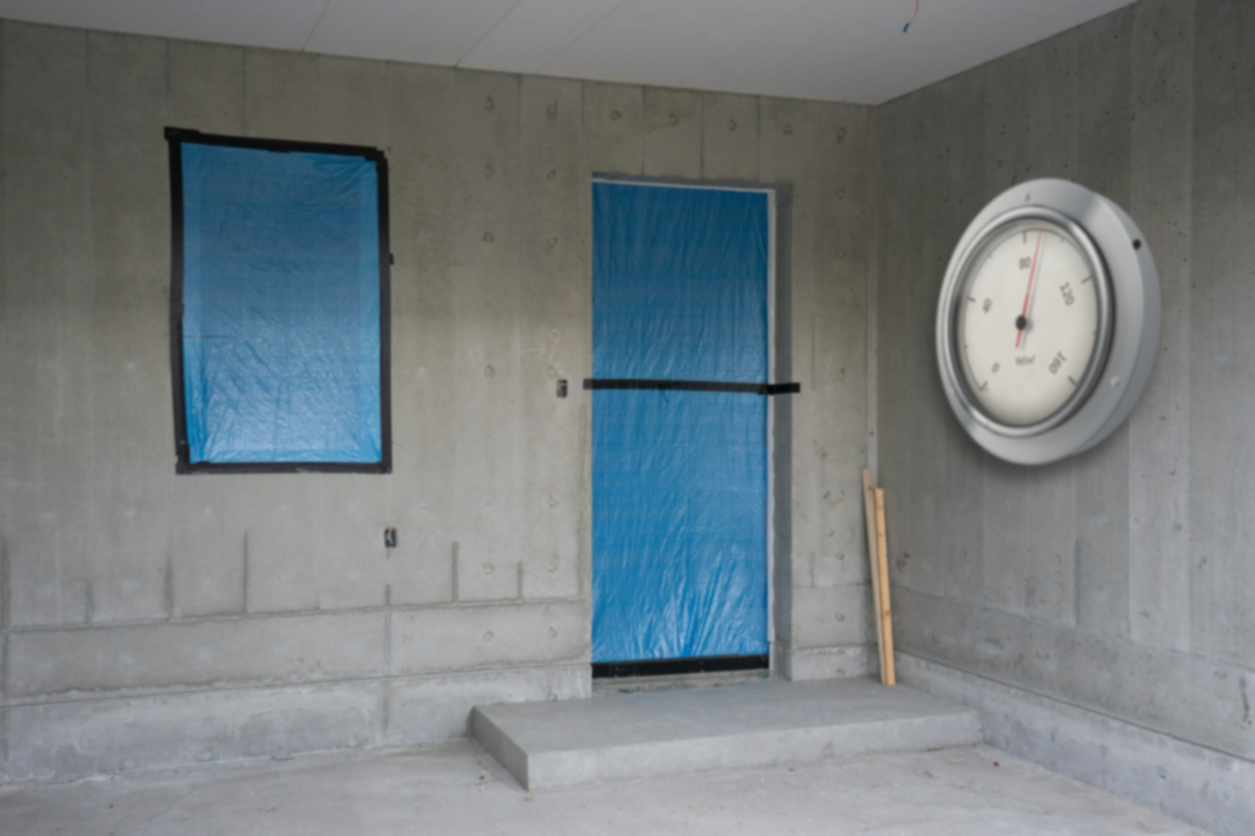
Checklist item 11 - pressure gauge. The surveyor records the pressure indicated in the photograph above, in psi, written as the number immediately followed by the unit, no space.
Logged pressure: 90psi
